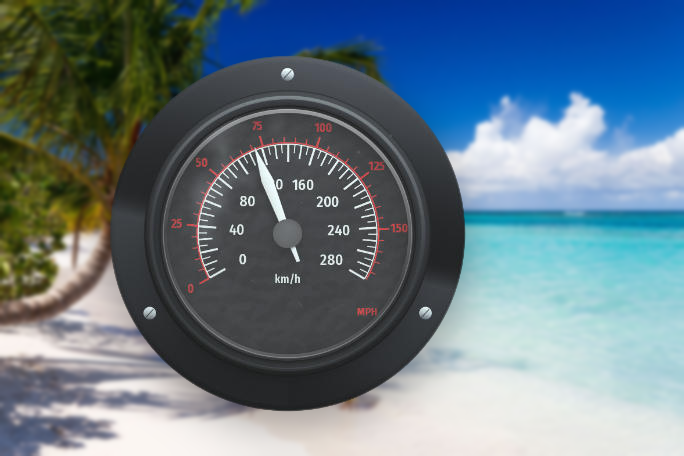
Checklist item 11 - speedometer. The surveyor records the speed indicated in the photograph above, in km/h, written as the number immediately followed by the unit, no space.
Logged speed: 115km/h
